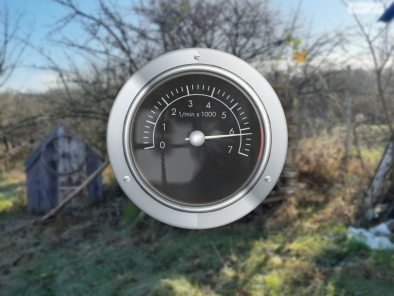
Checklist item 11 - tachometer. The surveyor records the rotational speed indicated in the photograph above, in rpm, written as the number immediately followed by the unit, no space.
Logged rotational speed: 6200rpm
